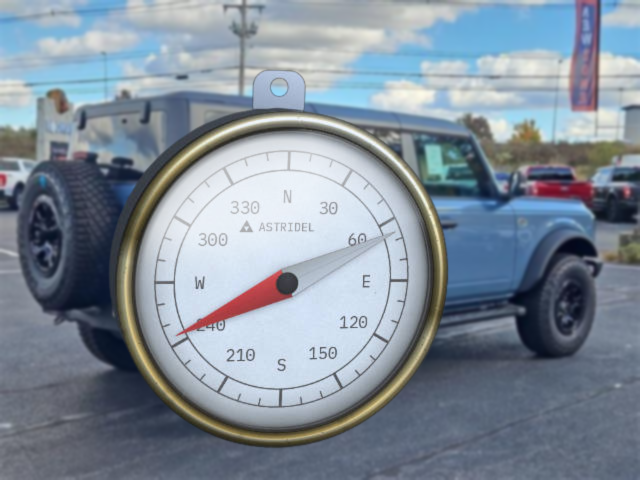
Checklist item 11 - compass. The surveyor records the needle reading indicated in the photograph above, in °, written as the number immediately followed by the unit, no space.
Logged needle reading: 245°
